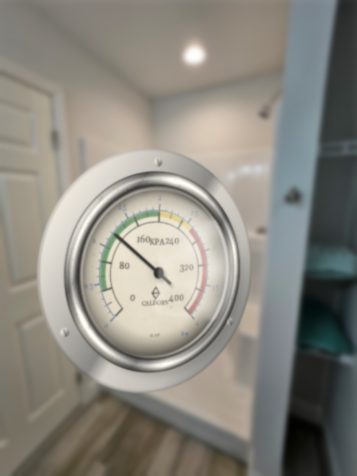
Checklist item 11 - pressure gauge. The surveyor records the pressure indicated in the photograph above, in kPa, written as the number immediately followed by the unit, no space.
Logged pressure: 120kPa
